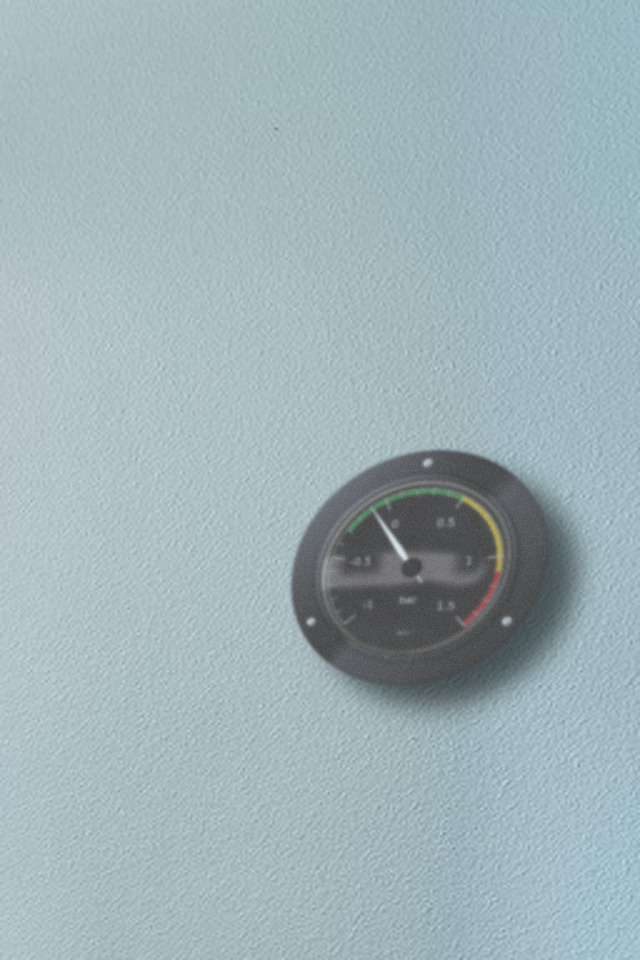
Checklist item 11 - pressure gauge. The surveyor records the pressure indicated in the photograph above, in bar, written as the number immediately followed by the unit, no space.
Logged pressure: -0.1bar
